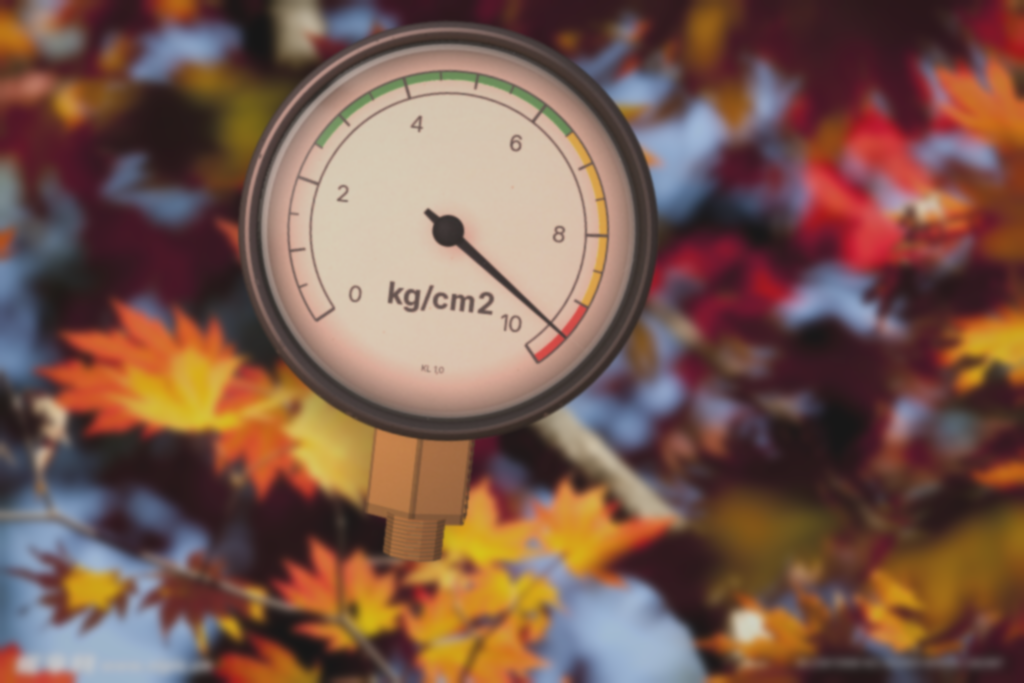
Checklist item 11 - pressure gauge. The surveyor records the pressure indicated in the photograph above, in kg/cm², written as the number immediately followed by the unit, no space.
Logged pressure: 9.5kg/cm²
